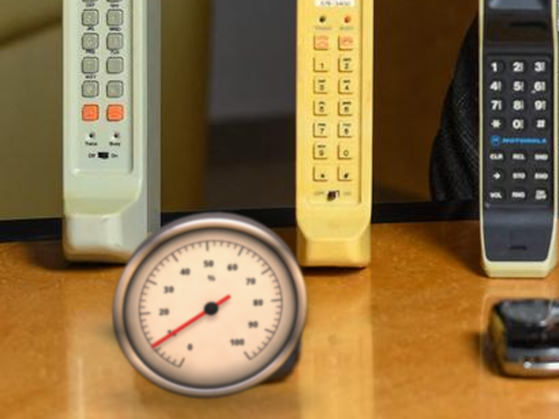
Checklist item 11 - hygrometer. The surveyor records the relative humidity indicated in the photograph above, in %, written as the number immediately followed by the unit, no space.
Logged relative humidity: 10%
